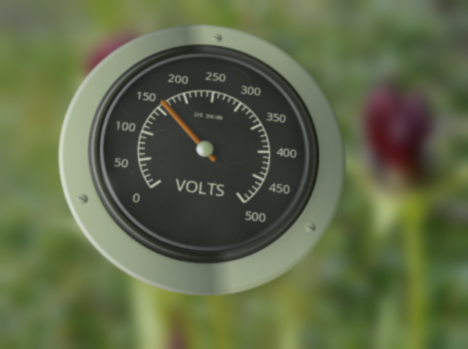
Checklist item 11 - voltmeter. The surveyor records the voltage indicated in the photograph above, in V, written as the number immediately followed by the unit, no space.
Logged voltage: 160V
